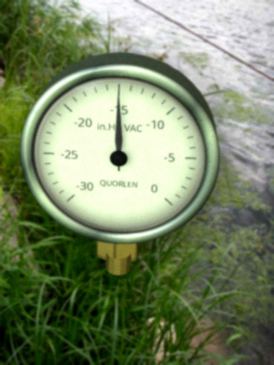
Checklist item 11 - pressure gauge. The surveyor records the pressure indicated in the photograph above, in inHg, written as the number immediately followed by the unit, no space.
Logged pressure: -15inHg
